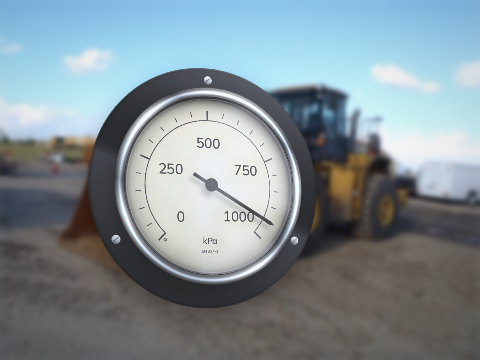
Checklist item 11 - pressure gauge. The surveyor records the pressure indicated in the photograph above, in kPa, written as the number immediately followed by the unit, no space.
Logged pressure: 950kPa
